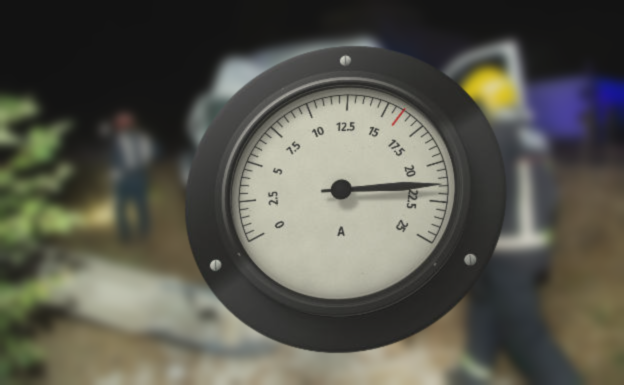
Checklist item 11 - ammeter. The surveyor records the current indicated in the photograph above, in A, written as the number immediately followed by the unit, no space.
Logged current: 21.5A
